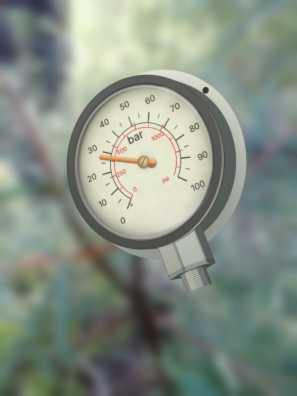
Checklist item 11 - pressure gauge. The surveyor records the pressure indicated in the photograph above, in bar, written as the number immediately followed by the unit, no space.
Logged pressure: 27.5bar
